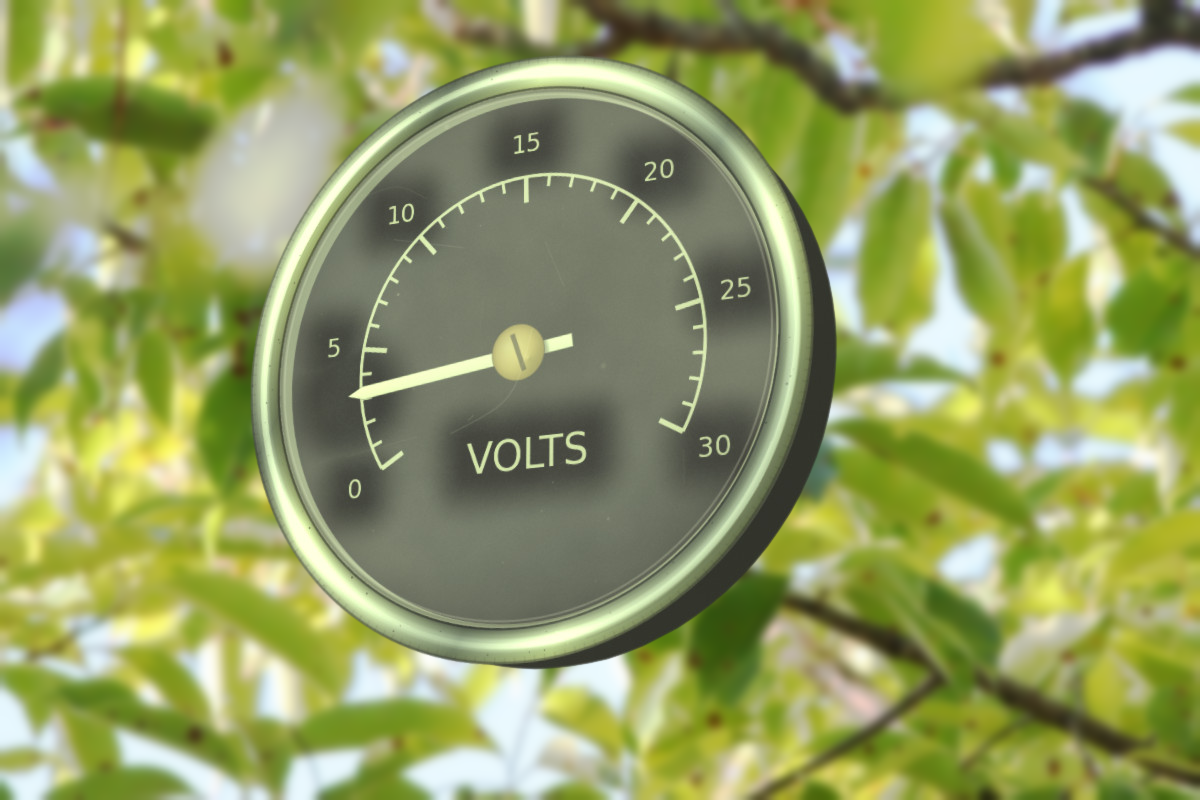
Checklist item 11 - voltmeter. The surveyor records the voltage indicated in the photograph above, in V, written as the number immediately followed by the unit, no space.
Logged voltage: 3V
